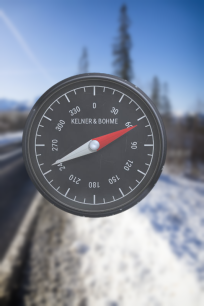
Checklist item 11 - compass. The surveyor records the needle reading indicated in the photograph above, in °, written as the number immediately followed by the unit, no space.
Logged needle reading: 65°
